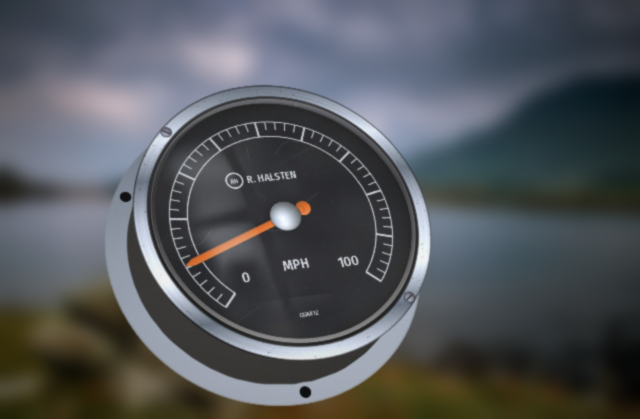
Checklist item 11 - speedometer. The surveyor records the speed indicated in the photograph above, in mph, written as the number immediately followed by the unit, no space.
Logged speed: 10mph
